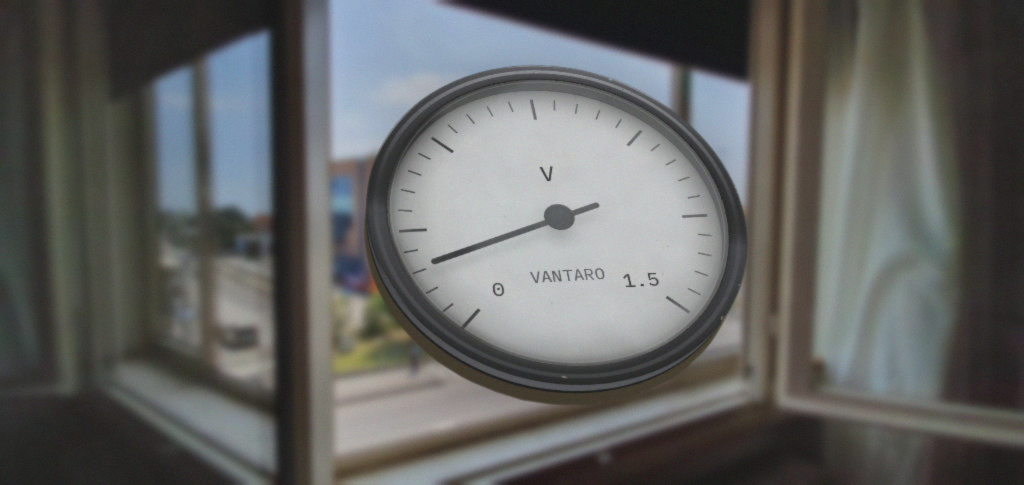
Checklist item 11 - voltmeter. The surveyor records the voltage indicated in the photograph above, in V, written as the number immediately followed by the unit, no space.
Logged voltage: 0.15V
